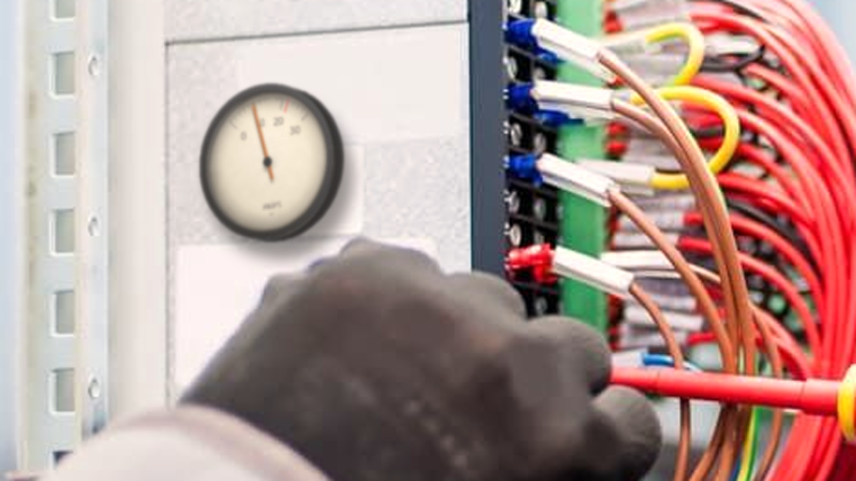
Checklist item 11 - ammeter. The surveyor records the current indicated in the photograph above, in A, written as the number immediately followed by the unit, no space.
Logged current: 10A
